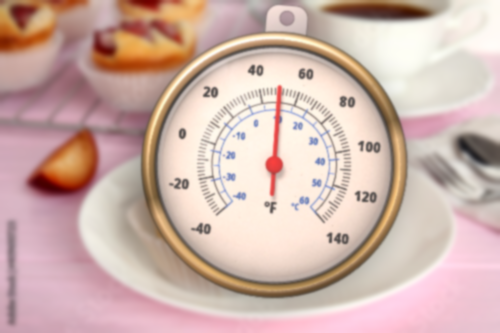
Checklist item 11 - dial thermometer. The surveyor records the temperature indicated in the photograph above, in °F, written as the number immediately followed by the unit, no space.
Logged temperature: 50°F
